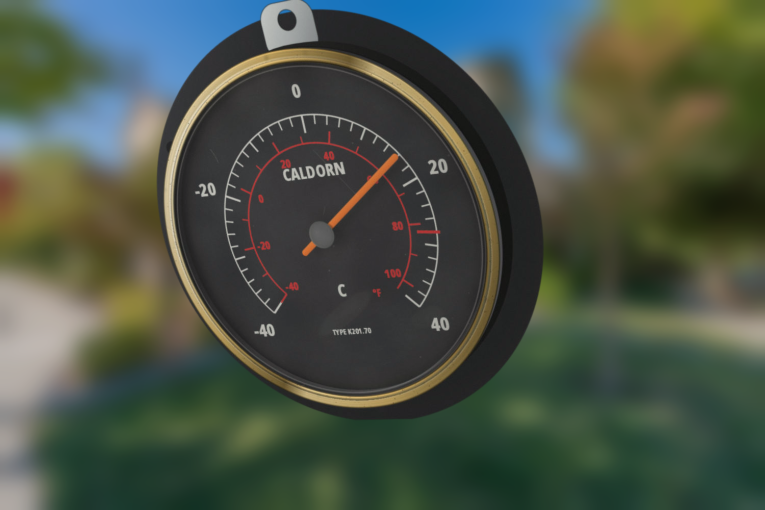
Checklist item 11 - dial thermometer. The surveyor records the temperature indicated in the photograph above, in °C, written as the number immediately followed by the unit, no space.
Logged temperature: 16°C
